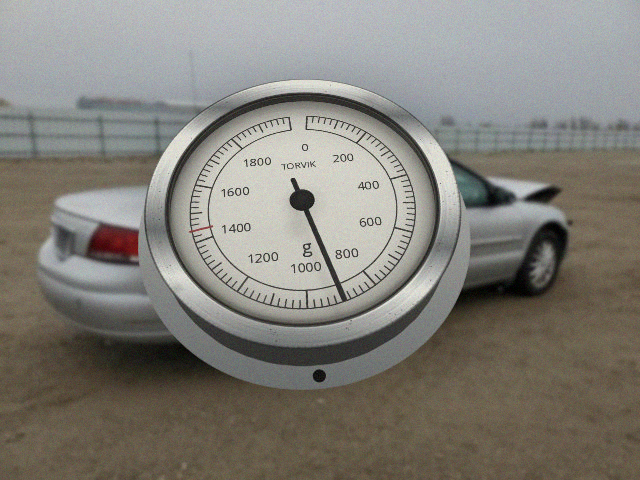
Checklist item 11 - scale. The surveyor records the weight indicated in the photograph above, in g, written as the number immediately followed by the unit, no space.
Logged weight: 900g
